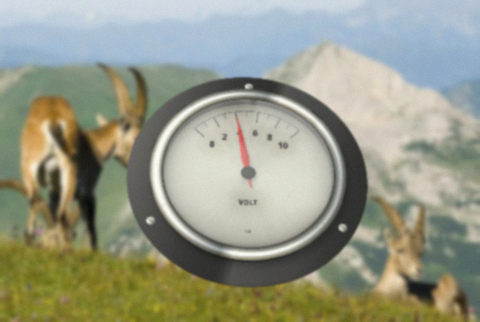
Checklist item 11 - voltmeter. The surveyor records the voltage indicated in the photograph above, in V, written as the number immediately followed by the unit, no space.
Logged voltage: 4V
